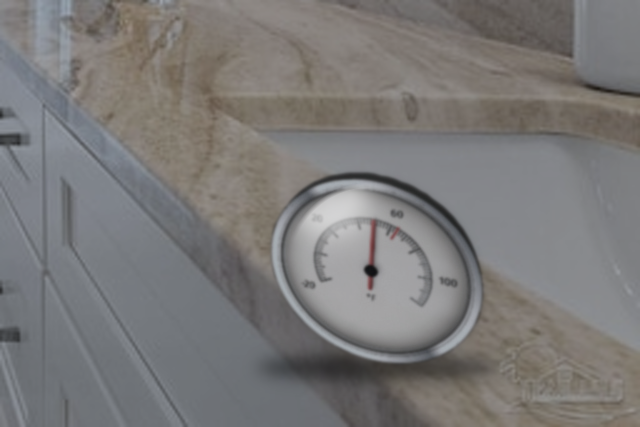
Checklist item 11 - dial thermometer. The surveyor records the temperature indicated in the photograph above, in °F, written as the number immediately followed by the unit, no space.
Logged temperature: 50°F
